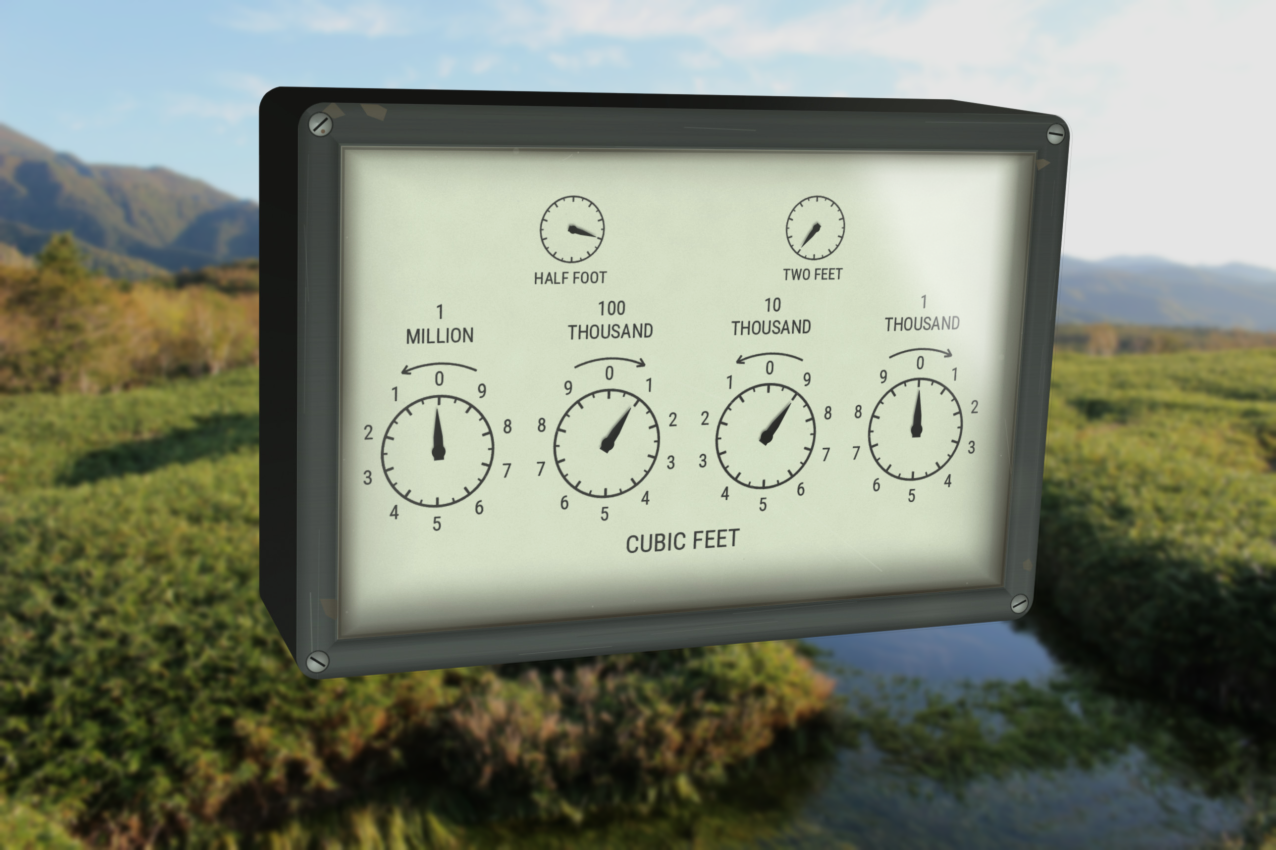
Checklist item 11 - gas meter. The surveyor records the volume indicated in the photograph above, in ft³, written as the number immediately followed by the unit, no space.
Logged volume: 9000ft³
